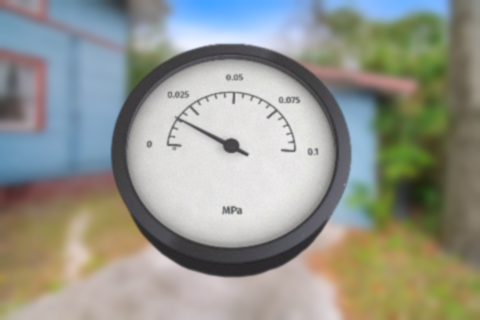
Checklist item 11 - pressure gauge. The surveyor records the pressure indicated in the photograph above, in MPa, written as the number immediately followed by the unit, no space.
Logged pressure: 0.015MPa
